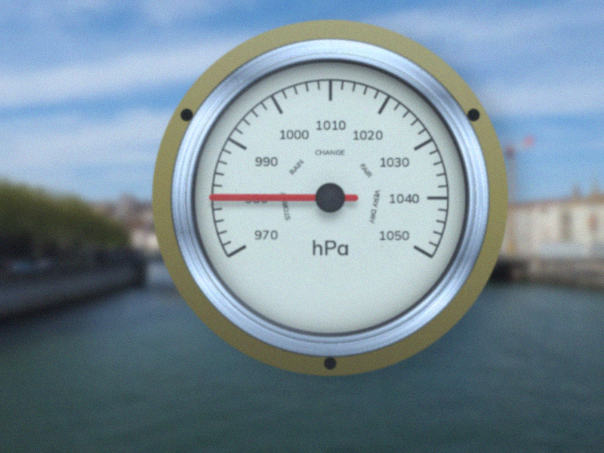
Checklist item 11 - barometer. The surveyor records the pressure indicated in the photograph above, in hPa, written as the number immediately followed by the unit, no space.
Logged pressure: 980hPa
